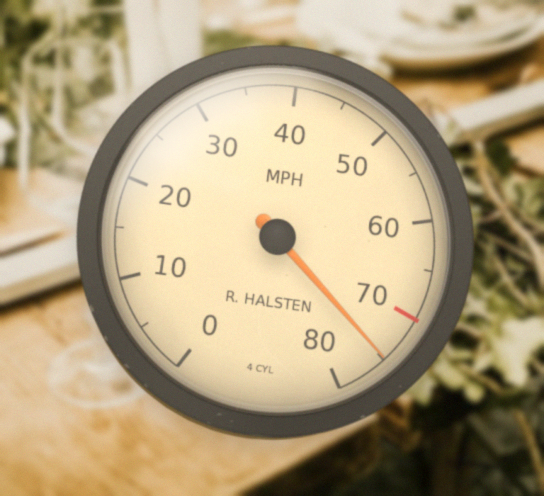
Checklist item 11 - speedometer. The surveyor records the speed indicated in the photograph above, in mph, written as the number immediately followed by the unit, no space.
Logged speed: 75mph
